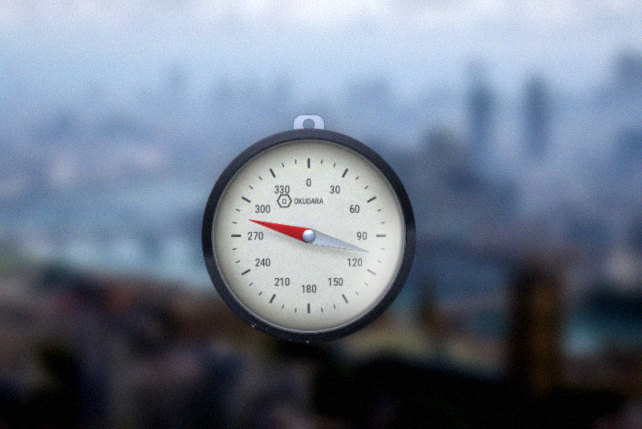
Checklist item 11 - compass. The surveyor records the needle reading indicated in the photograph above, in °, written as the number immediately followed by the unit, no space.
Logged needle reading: 285°
